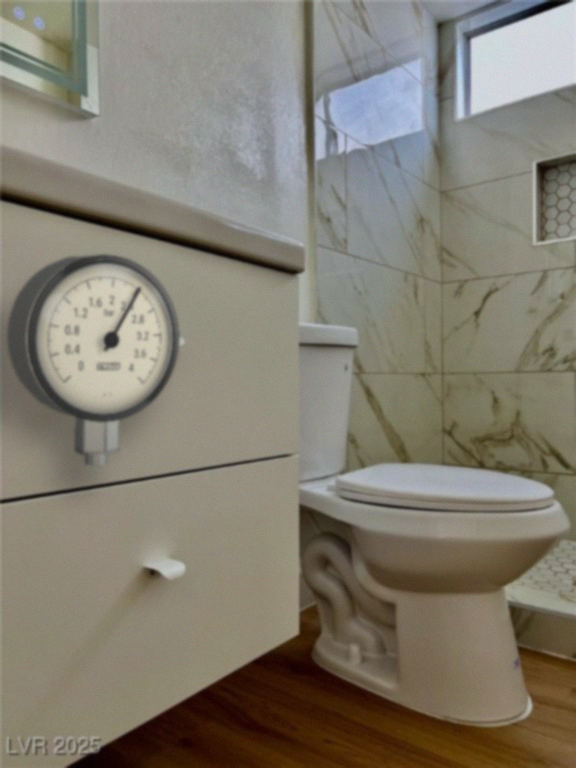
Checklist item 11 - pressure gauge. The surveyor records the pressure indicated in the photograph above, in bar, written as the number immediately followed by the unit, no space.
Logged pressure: 2.4bar
